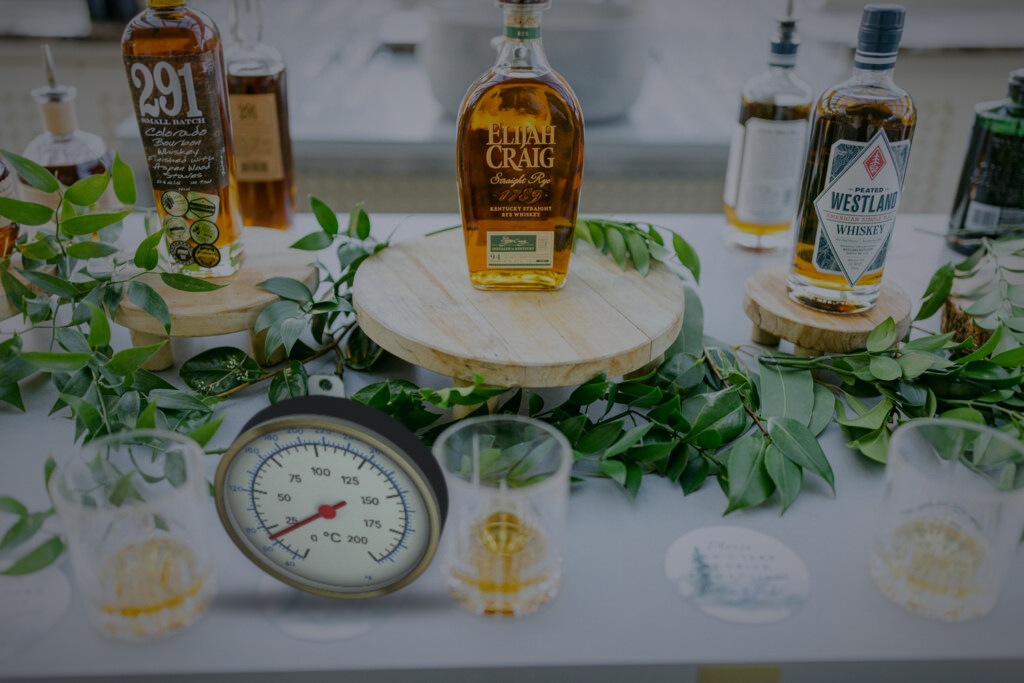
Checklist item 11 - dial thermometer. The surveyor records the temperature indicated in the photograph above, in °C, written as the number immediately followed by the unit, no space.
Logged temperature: 20°C
